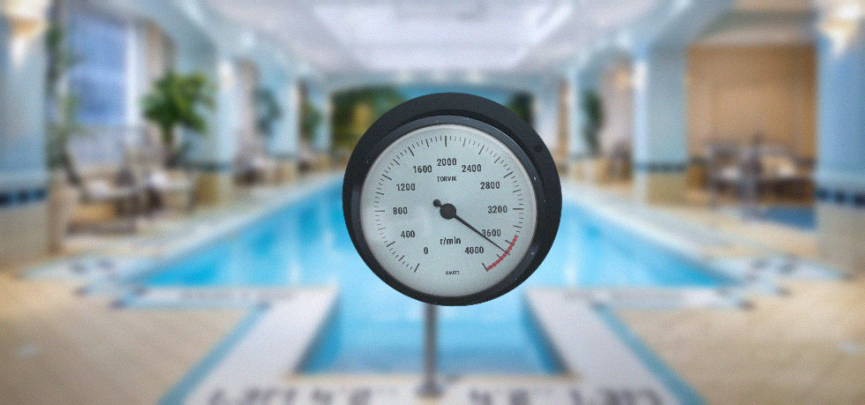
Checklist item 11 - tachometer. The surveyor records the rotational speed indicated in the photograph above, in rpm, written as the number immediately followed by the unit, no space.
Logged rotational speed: 3700rpm
